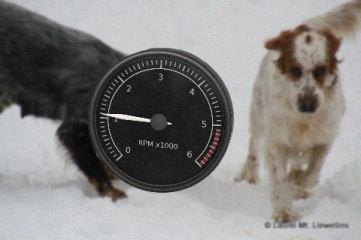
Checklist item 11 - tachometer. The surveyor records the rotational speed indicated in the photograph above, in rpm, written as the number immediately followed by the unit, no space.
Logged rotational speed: 1100rpm
